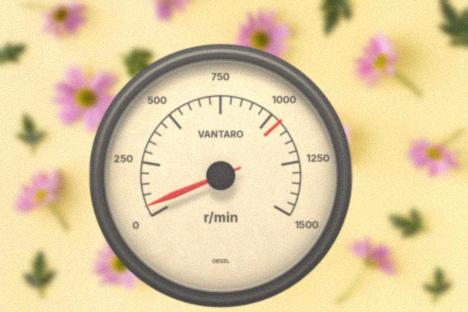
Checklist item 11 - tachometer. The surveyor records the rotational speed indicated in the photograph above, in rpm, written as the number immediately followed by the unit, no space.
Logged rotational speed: 50rpm
